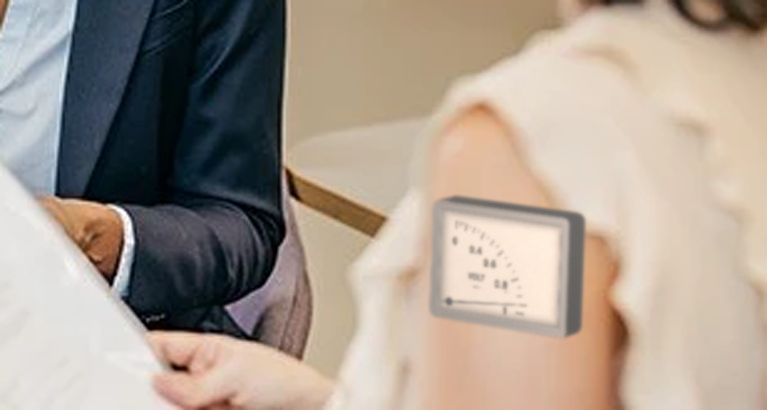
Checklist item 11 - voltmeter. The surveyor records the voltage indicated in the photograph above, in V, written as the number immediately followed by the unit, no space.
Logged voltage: 0.95V
